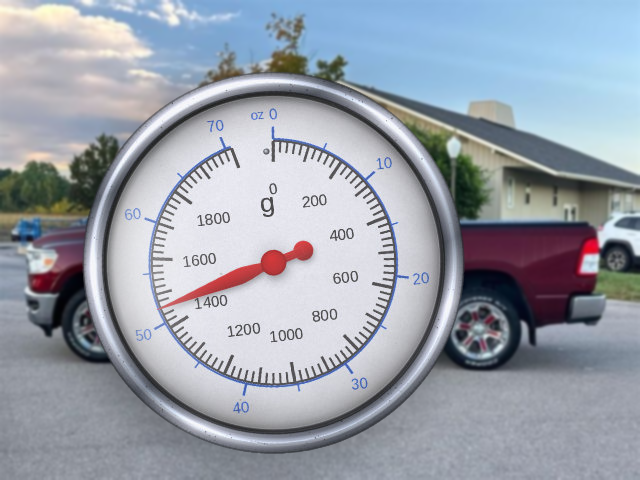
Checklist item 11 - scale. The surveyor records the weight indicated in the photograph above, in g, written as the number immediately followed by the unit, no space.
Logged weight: 1460g
